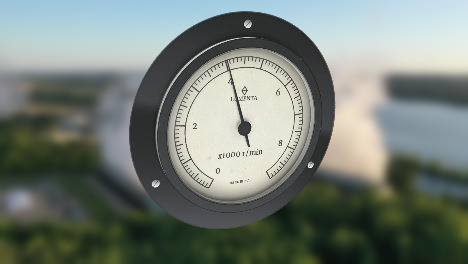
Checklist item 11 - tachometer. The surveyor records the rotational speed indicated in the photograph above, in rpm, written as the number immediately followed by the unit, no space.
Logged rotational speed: 4000rpm
